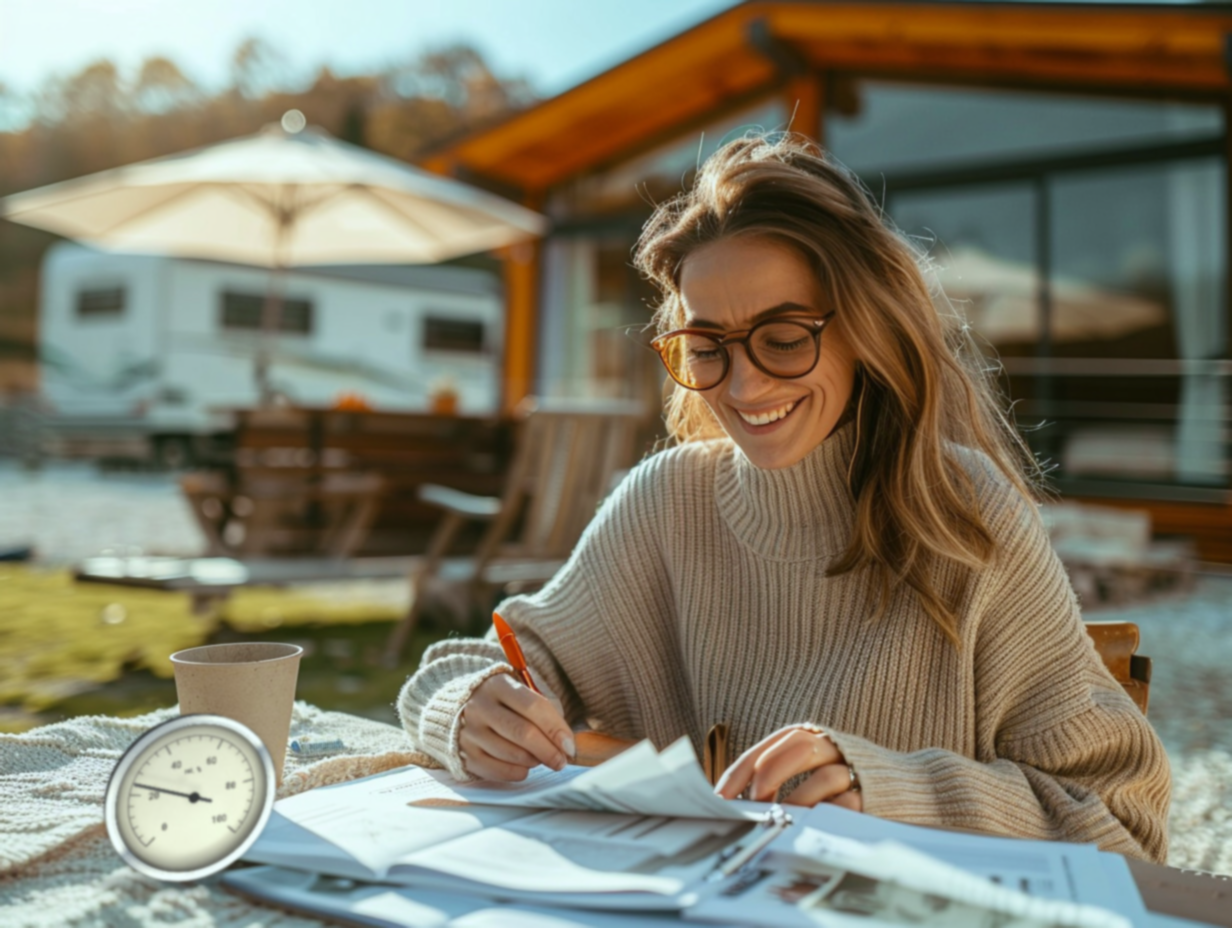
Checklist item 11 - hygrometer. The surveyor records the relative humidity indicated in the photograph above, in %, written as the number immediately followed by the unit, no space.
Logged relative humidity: 24%
